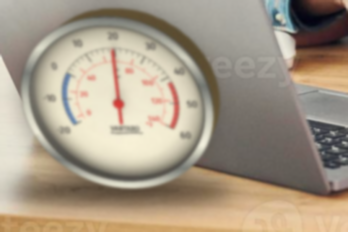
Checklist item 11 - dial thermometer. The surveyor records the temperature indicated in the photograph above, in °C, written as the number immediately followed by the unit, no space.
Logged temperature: 20°C
